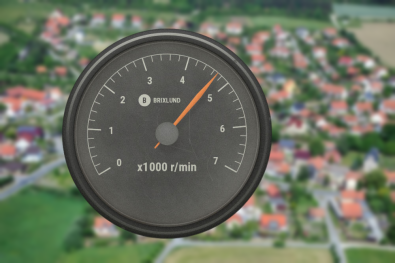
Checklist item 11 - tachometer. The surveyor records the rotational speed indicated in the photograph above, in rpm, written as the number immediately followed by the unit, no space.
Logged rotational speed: 4700rpm
